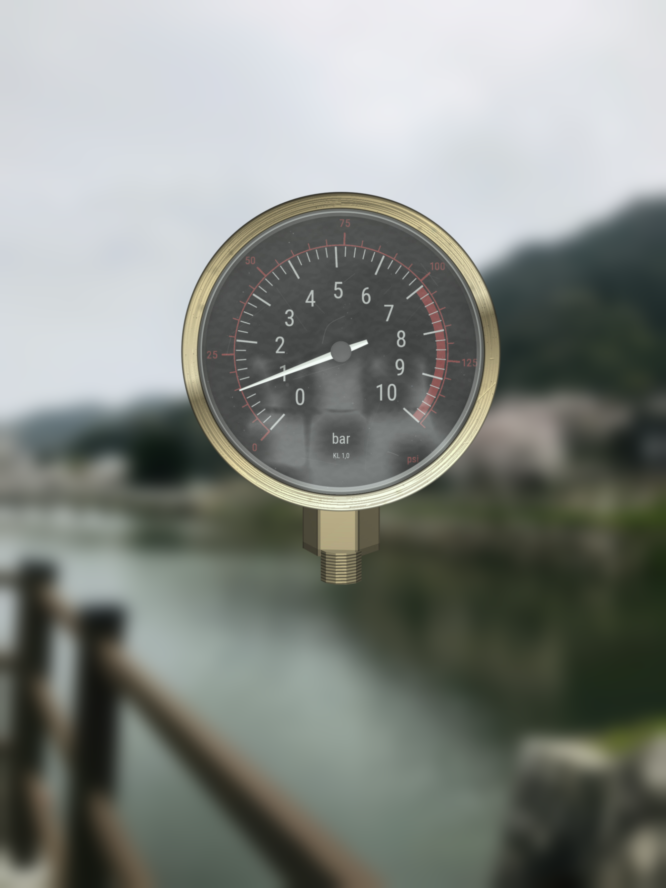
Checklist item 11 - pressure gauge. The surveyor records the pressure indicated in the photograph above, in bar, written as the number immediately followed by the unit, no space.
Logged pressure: 1bar
